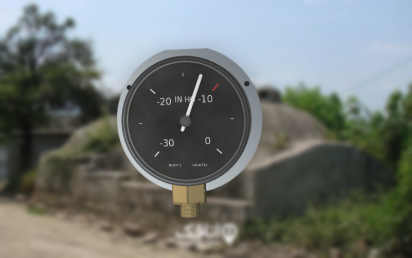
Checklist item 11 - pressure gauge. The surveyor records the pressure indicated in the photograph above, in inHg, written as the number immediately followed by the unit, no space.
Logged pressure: -12.5inHg
